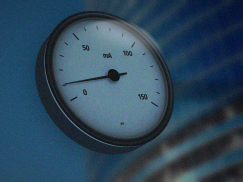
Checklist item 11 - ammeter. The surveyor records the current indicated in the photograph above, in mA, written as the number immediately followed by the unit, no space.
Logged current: 10mA
